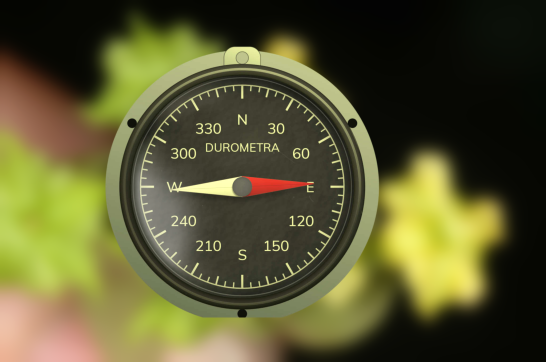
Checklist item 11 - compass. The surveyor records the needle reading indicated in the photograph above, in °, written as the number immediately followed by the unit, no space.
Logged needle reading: 87.5°
